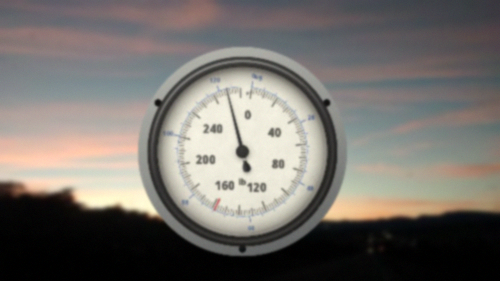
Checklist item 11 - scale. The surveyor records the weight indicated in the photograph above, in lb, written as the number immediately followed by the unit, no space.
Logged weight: 270lb
